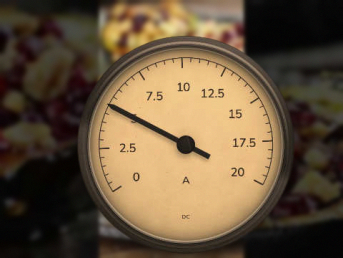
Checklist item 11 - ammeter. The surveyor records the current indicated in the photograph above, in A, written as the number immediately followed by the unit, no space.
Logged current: 5A
